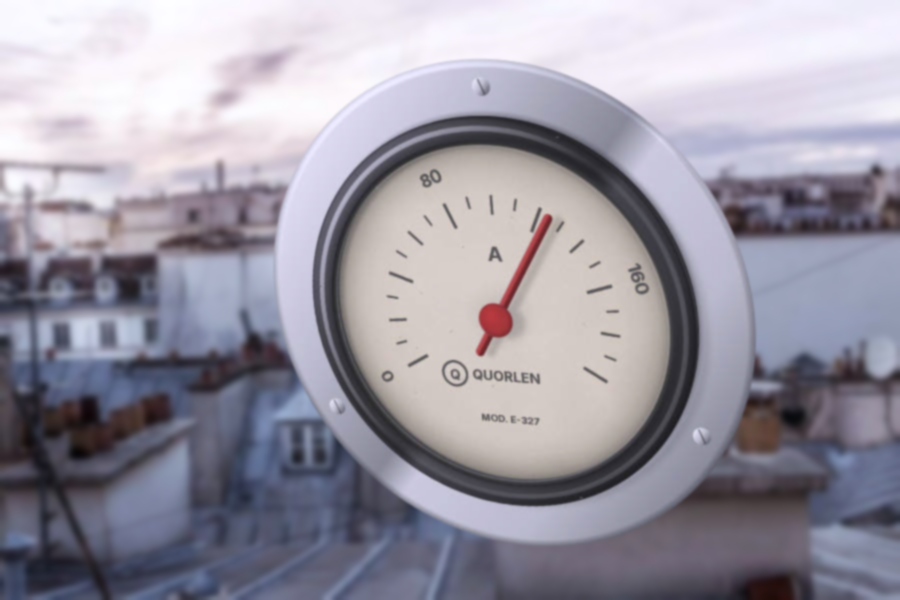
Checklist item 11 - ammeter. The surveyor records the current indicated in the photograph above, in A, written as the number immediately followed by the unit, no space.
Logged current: 125A
